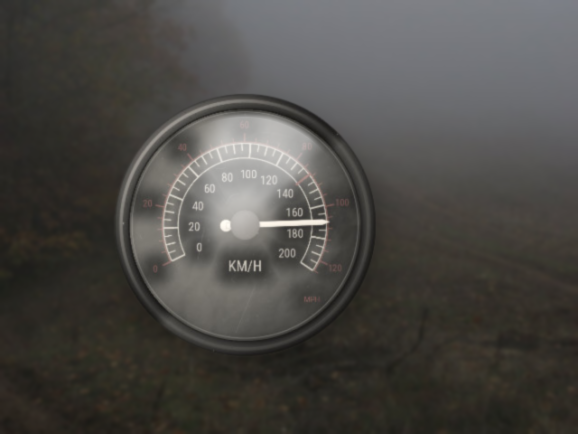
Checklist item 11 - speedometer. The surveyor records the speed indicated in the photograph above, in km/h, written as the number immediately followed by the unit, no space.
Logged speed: 170km/h
